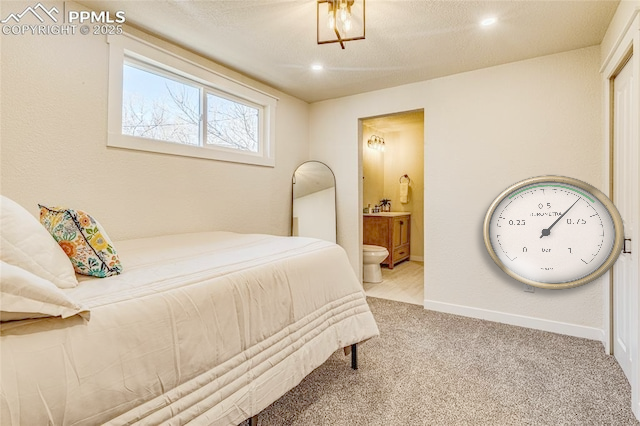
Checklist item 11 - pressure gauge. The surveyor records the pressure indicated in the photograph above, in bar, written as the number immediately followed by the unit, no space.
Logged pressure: 0.65bar
